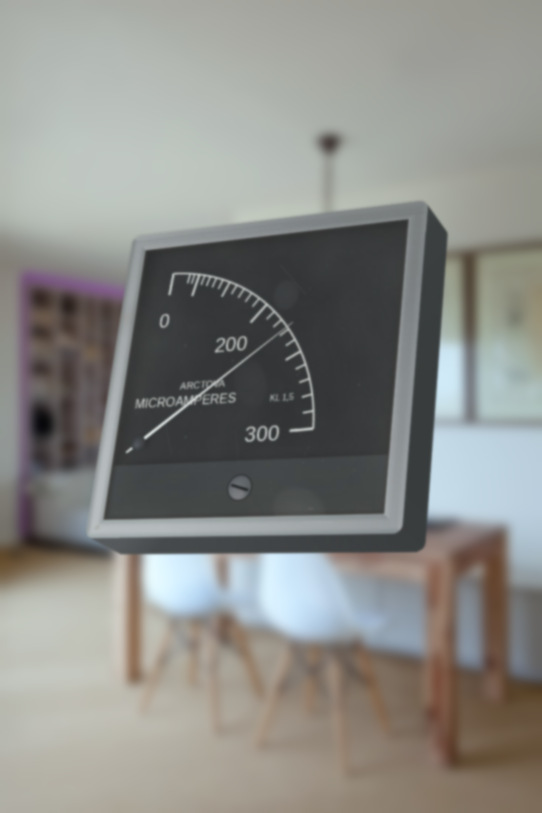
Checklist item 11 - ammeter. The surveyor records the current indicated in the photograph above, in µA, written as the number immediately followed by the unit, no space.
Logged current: 230µA
